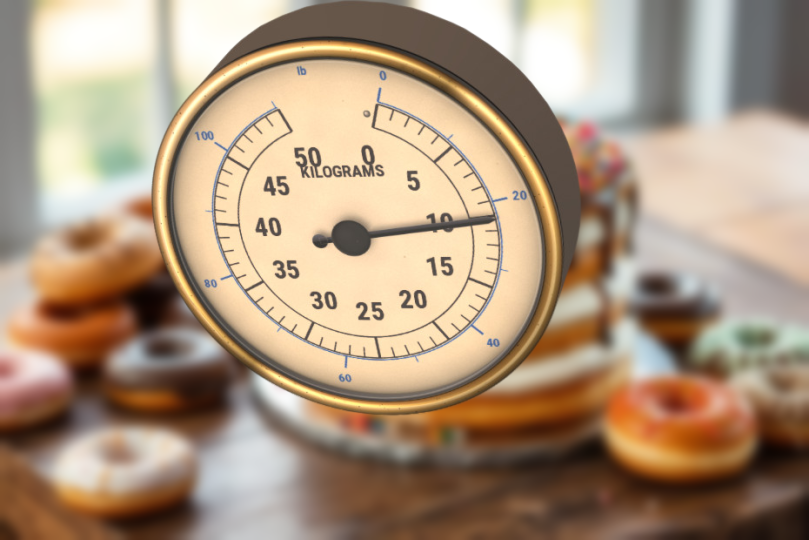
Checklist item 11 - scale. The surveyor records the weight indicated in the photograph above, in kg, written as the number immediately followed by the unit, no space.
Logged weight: 10kg
